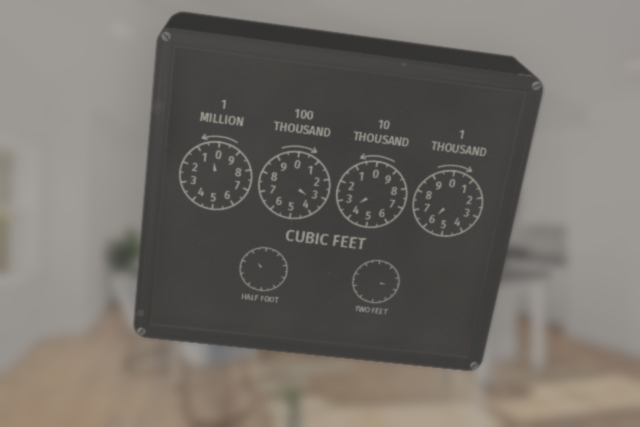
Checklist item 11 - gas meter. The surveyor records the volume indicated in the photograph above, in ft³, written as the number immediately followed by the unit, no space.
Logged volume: 33600ft³
